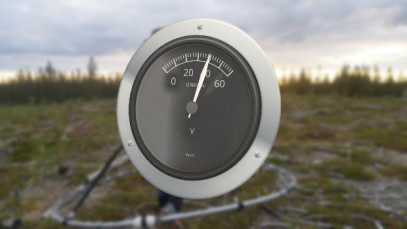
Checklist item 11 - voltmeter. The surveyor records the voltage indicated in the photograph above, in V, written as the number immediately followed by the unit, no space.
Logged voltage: 40V
